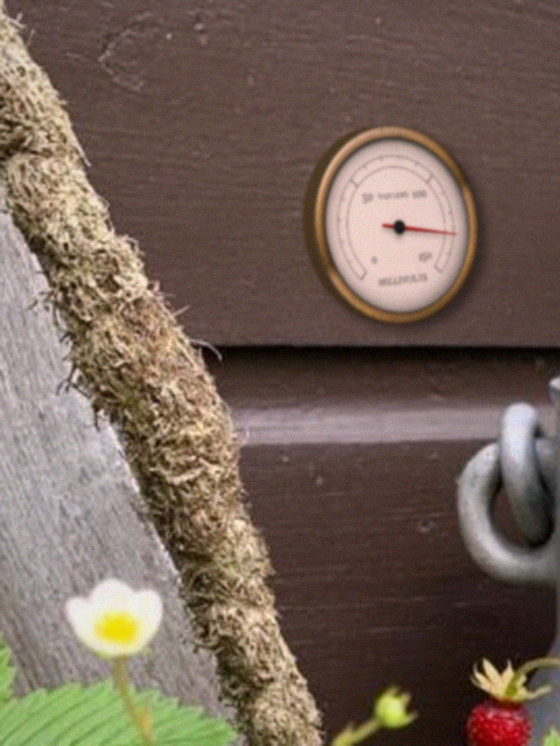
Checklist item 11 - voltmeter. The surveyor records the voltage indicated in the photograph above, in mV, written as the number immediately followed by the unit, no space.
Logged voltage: 130mV
